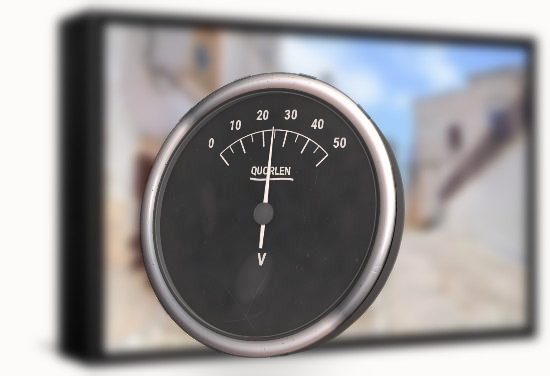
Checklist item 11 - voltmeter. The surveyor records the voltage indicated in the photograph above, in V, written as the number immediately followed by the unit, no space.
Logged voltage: 25V
